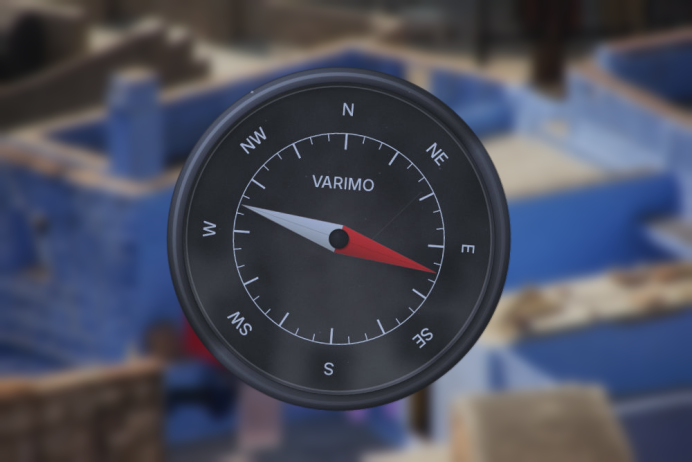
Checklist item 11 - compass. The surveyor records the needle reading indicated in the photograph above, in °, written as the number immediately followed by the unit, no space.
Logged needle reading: 105°
